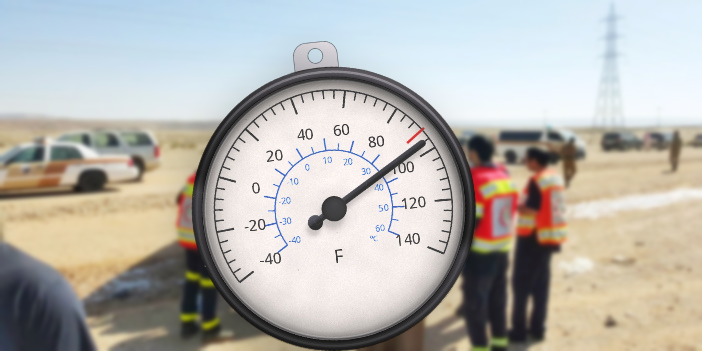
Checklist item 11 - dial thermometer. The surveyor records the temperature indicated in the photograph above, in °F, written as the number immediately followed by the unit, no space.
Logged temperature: 96°F
